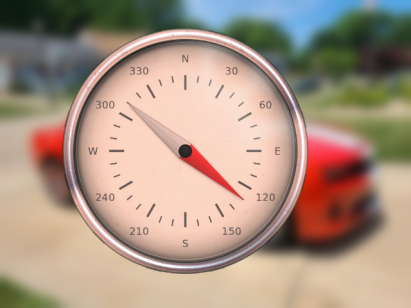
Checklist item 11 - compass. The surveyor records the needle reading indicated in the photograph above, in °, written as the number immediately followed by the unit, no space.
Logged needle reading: 130°
